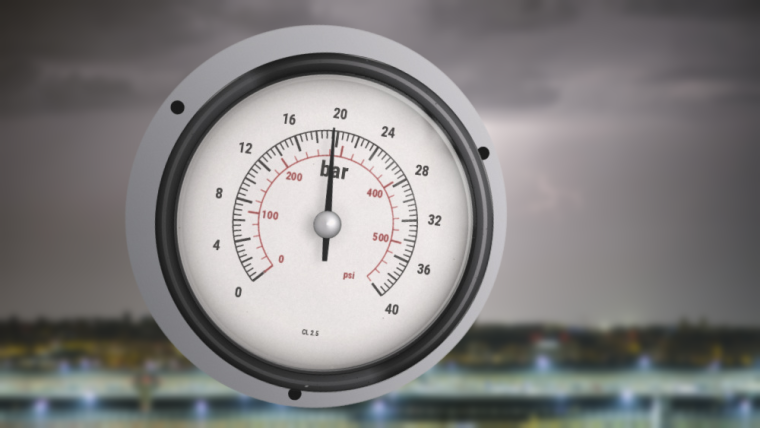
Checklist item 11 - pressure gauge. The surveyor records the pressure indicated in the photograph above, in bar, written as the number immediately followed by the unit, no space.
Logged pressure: 19.5bar
